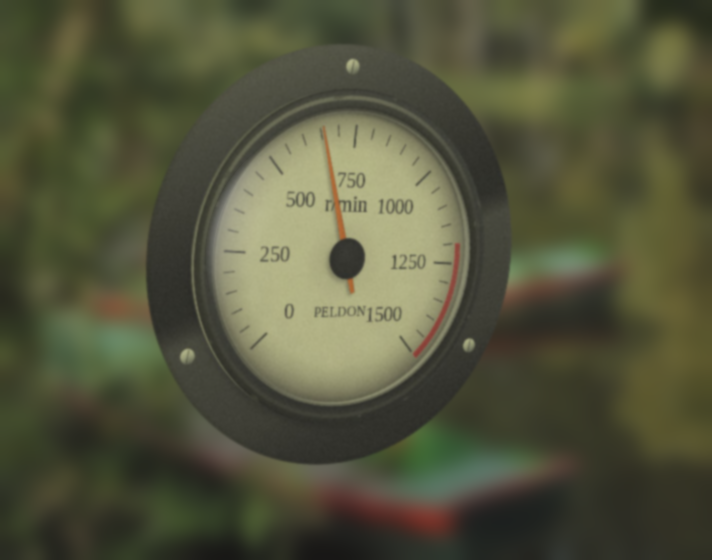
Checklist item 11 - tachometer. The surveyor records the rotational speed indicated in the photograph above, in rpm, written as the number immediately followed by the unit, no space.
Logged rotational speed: 650rpm
